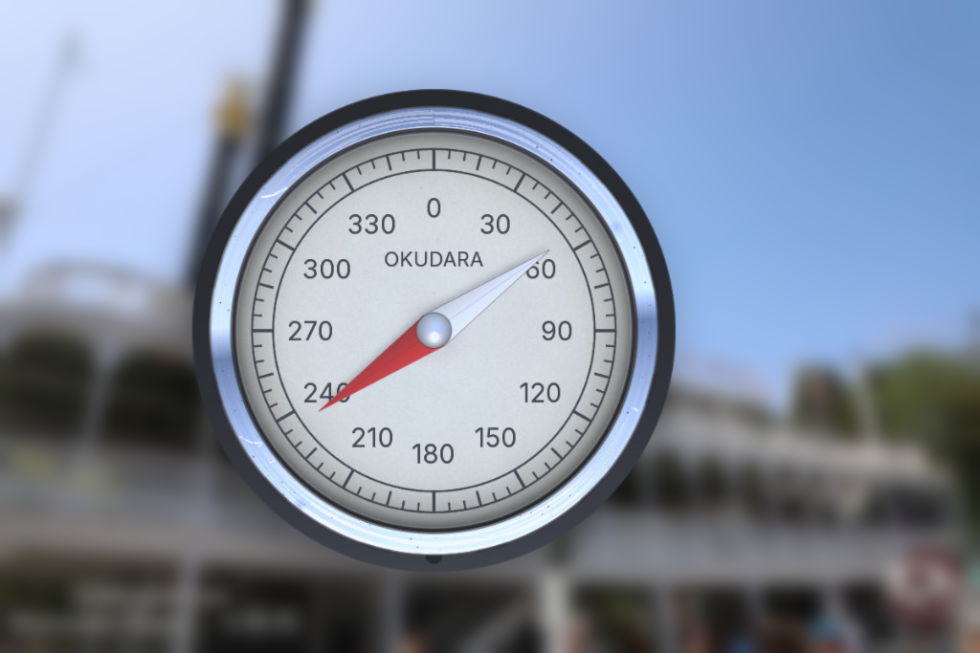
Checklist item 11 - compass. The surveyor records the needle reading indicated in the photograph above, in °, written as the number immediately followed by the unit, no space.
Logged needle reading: 235°
